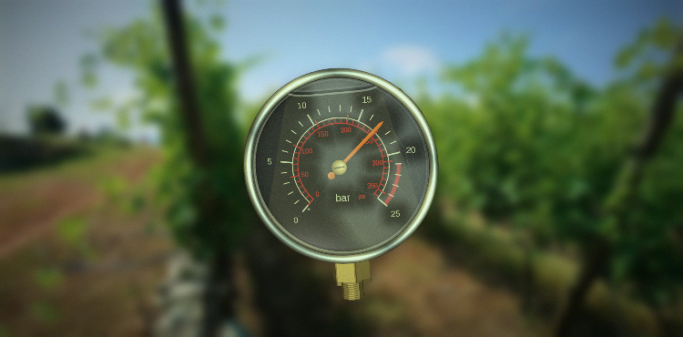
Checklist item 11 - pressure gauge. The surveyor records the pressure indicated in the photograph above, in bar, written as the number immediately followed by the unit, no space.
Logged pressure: 17bar
